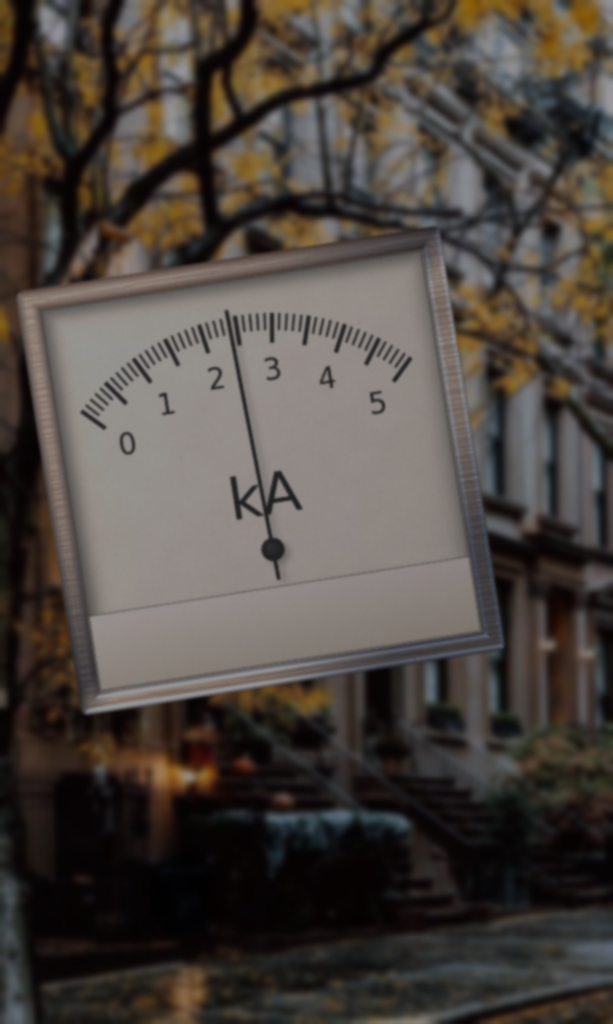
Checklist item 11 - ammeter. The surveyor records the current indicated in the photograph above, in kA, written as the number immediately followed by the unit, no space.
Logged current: 2.4kA
